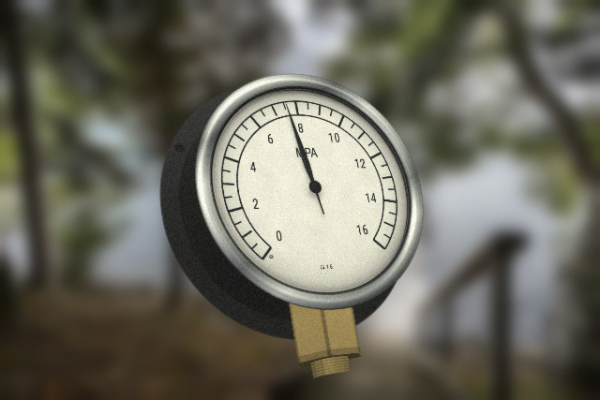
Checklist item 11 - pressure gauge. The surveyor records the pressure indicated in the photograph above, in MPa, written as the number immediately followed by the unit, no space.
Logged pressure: 7.5MPa
